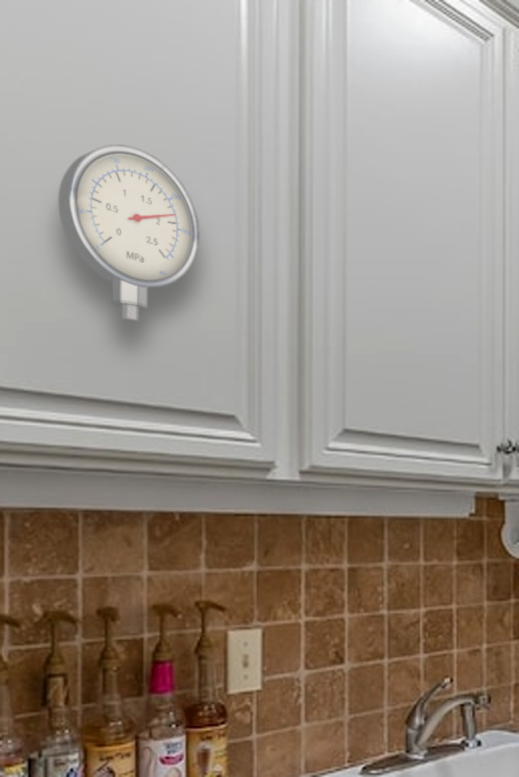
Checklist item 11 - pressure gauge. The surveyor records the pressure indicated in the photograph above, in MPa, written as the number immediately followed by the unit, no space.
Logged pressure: 1.9MPa
